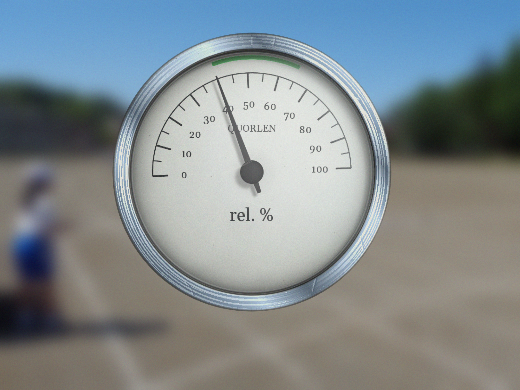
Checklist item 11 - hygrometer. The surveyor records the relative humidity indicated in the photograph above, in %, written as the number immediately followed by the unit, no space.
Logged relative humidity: 40%
